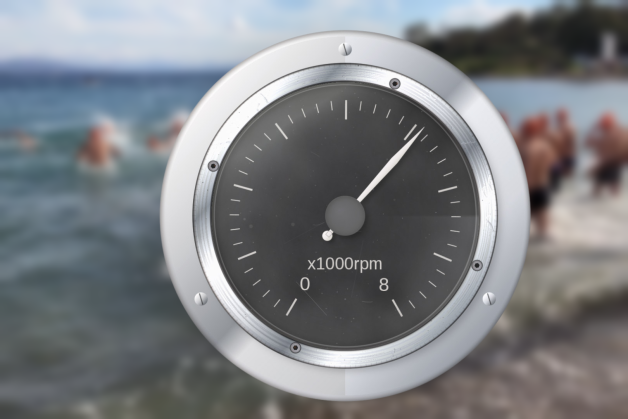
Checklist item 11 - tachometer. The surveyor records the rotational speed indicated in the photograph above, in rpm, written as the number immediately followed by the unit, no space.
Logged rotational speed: 5100rpm
